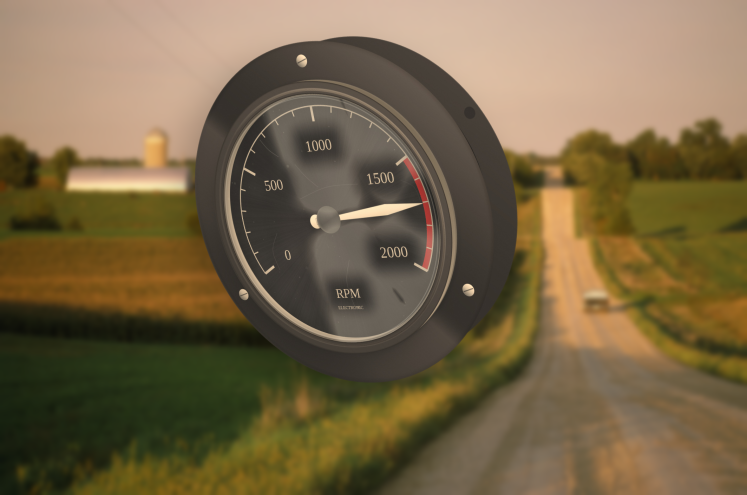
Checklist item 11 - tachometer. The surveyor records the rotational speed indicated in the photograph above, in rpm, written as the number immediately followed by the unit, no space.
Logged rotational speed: 1700rpm
